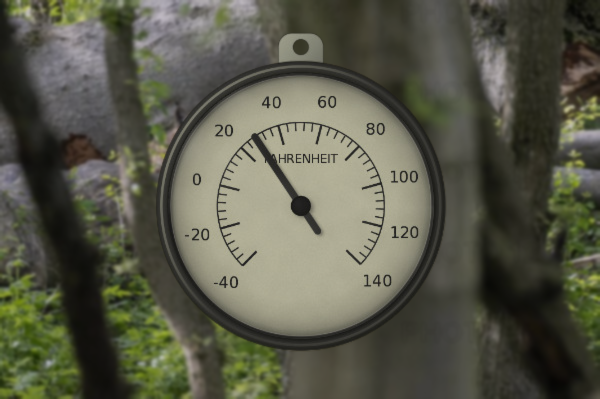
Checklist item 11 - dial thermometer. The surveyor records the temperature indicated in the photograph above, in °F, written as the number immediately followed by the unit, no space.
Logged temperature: 28°F
